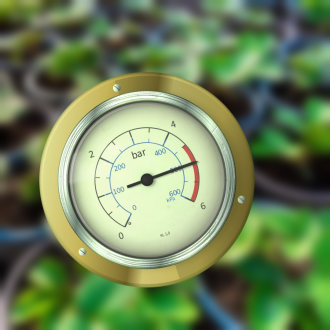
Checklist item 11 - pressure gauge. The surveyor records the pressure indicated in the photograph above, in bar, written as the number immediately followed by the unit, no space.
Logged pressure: 5bar
